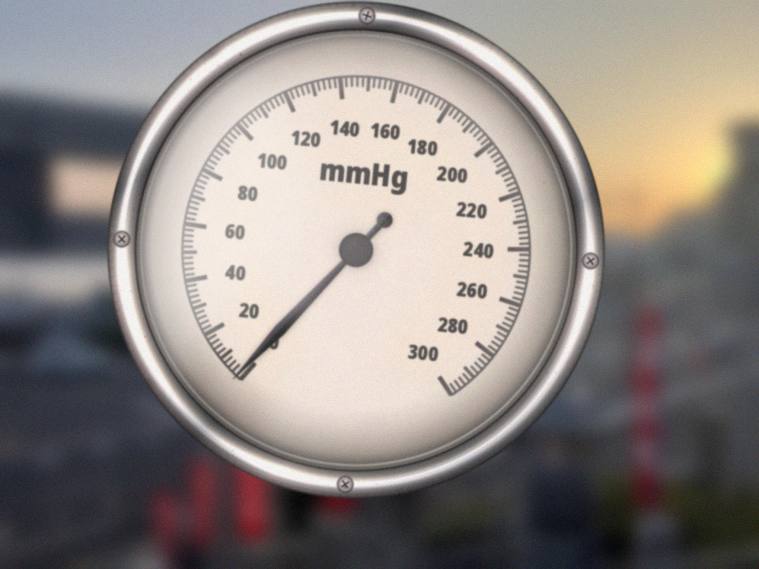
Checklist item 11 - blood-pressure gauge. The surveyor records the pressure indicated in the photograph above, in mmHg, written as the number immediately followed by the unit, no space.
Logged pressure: 2mmHg
